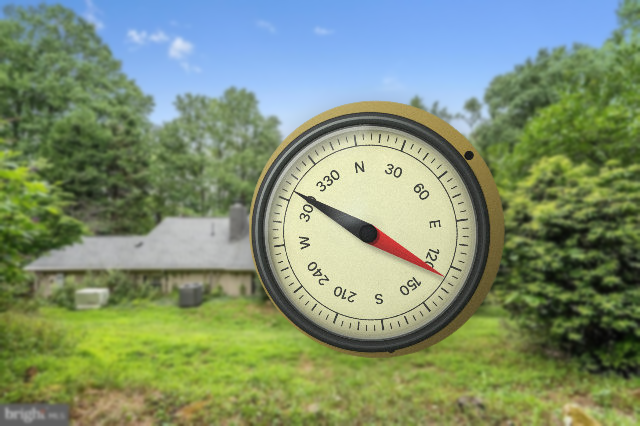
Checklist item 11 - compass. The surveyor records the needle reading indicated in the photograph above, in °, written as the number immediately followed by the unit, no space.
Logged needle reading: 127.5°
